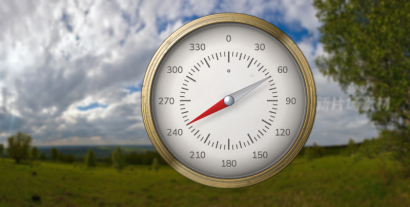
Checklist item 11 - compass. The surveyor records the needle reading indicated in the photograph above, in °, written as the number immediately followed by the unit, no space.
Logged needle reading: 240°
